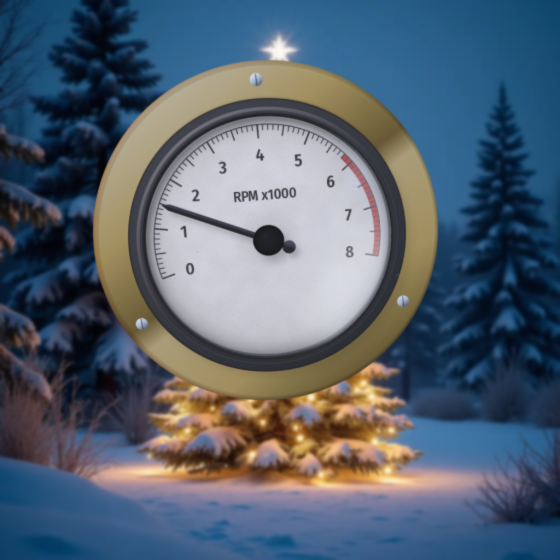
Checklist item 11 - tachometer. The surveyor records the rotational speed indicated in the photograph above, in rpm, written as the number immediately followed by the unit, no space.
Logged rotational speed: 1500rpm
